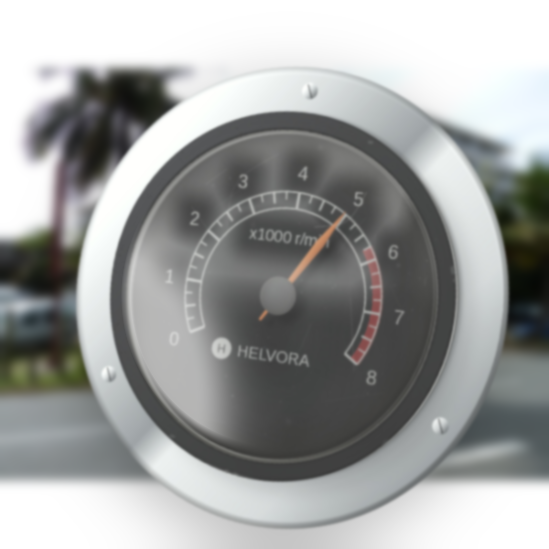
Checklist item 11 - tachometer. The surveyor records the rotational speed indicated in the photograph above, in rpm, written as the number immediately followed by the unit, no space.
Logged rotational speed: 5000rpm
